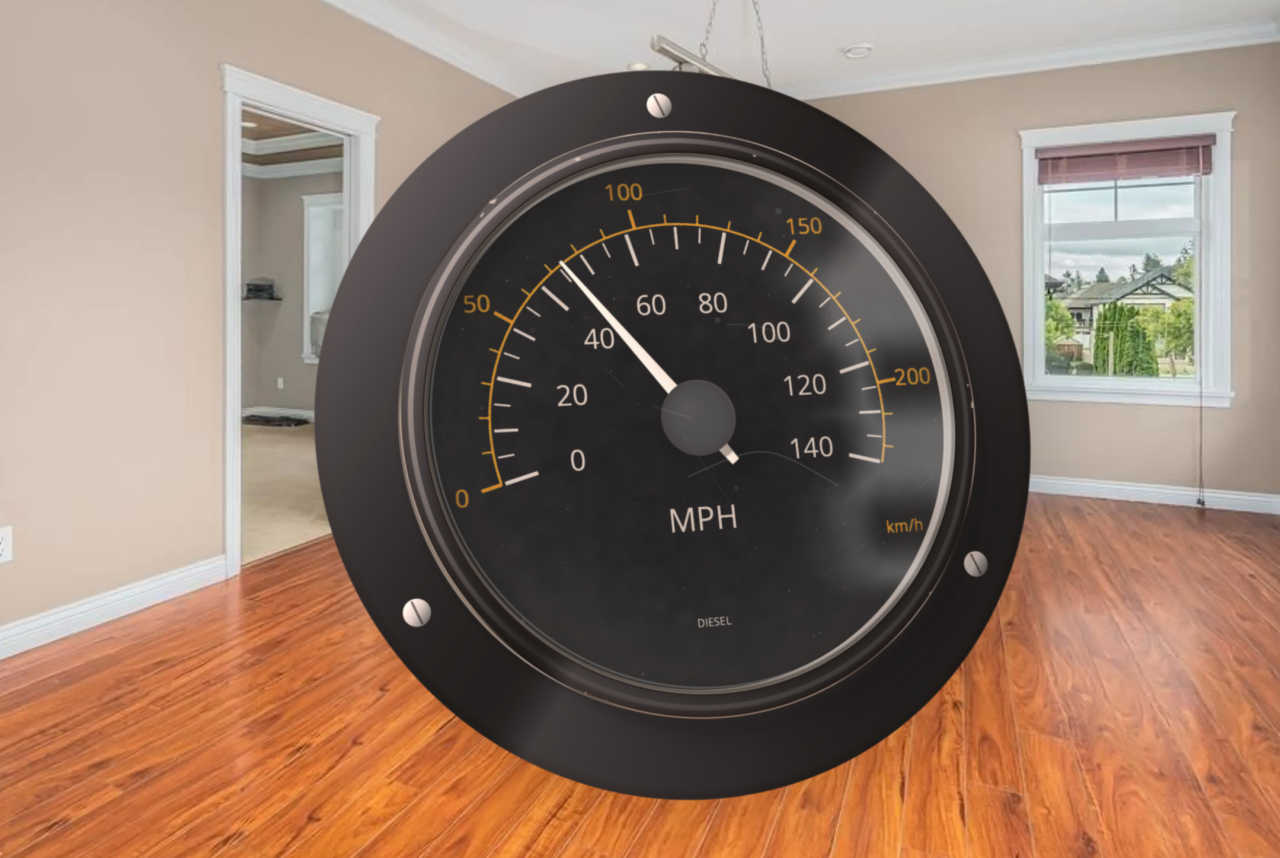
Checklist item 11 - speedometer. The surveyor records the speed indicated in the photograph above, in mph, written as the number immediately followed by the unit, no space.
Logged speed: 45mph
